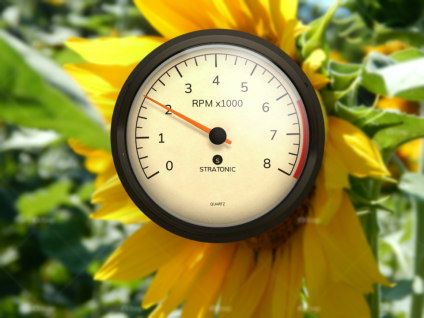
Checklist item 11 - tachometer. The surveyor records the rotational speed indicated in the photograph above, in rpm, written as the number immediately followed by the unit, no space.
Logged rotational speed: 2000rpm
